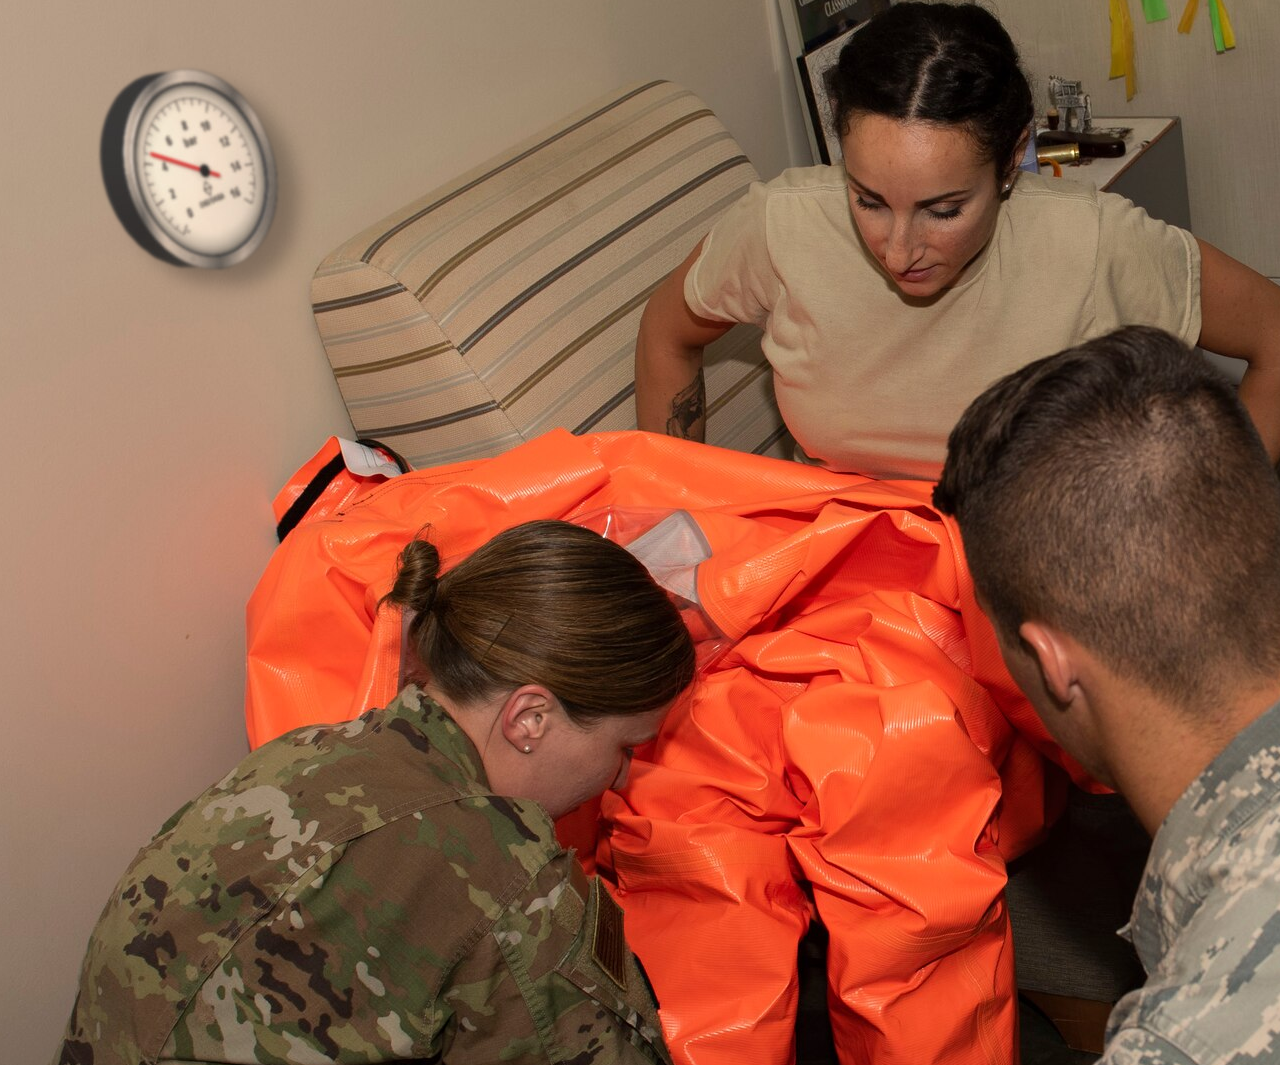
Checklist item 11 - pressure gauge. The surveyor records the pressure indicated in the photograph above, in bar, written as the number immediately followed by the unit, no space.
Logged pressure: 4.5bar
